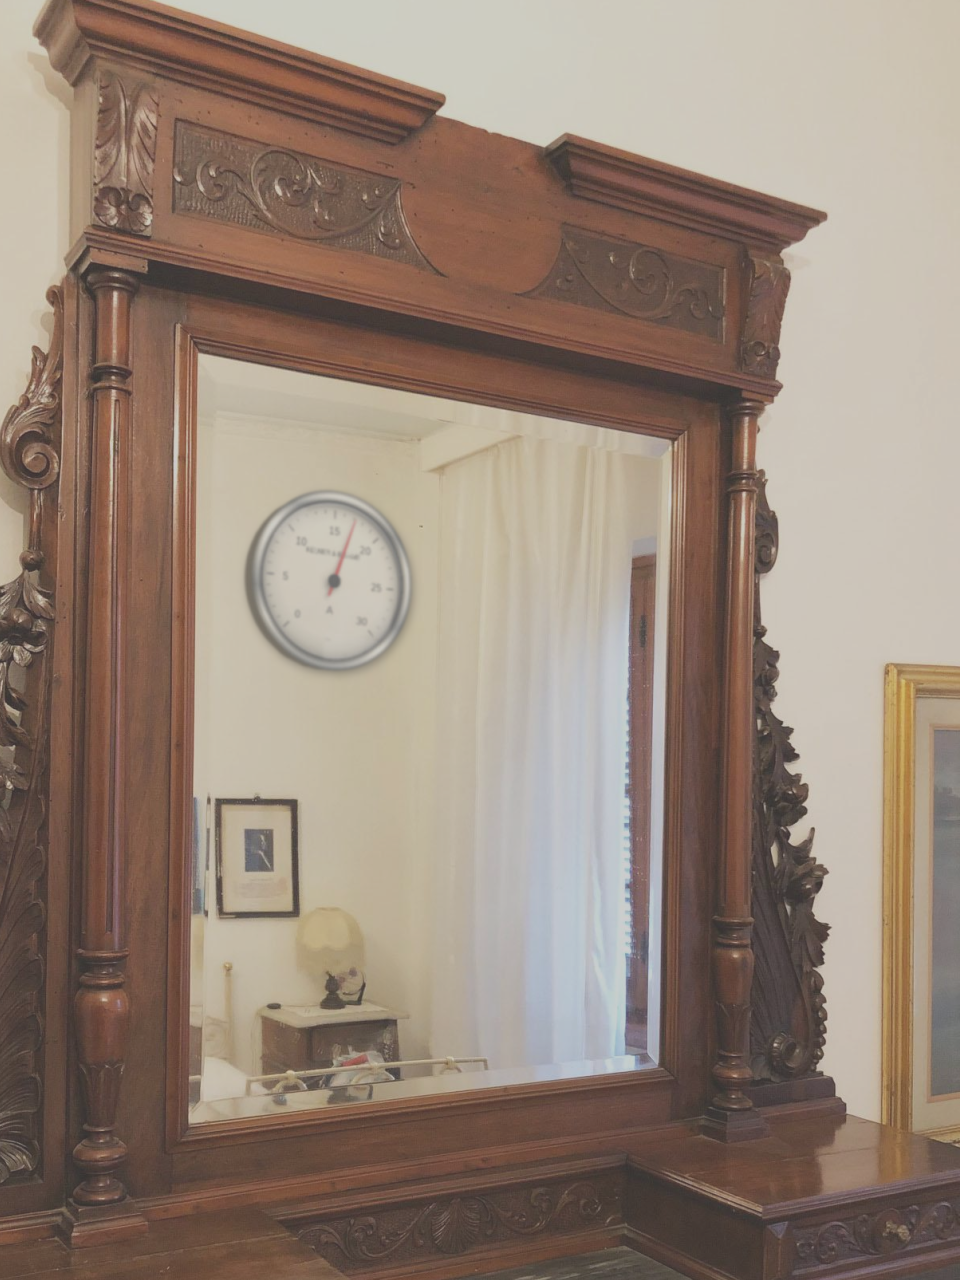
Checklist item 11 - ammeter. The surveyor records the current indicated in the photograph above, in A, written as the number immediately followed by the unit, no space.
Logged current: 17A
